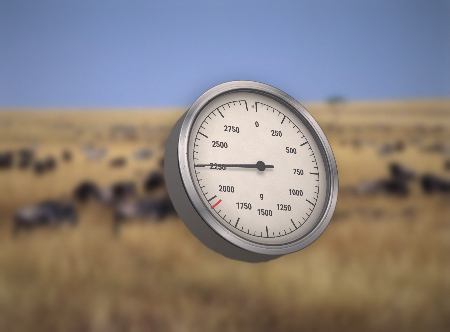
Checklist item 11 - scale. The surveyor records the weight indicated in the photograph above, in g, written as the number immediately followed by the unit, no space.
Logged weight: 2250g
